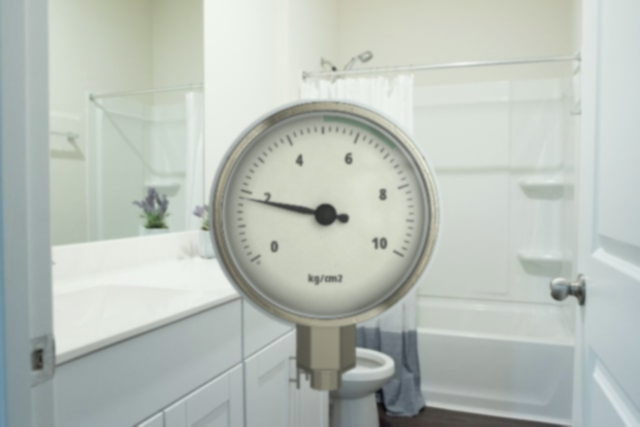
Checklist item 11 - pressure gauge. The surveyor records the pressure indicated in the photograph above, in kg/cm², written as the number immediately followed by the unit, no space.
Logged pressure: 1.8kg/cm²
